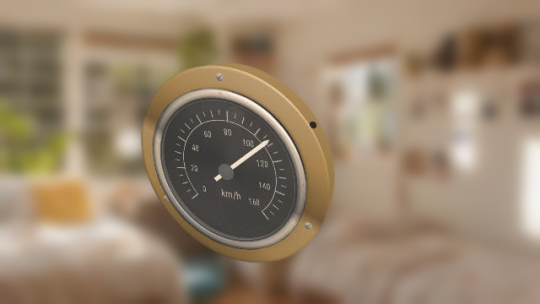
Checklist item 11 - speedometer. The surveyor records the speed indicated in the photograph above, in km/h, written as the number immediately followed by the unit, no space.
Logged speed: 107.5km/h
